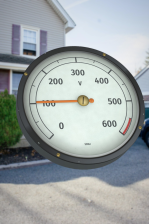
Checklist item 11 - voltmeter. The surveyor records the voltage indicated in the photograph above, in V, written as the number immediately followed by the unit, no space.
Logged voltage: 100V
